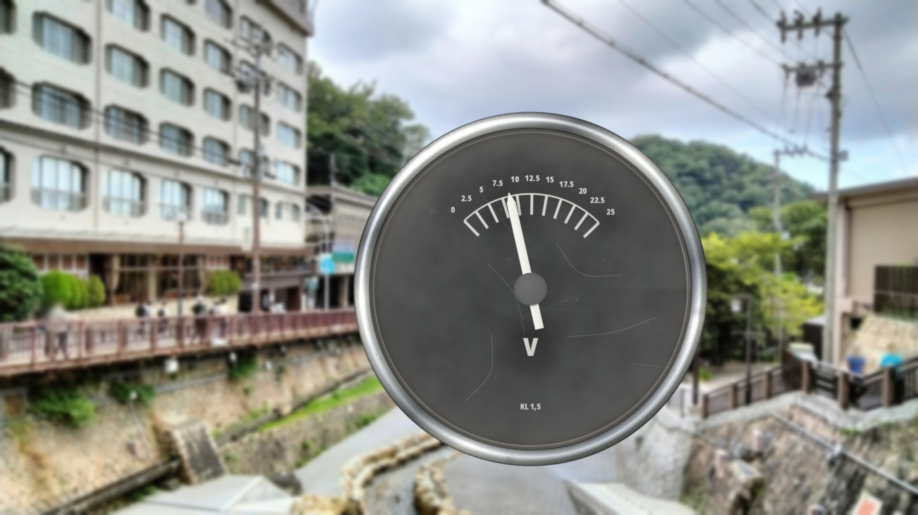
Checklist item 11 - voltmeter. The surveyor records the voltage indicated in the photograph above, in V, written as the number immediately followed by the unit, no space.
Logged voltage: 8.75V
